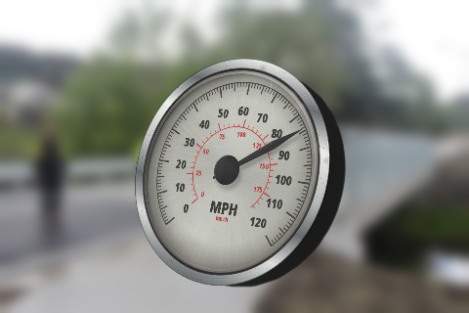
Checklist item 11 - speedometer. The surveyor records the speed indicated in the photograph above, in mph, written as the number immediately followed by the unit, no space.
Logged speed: 85mph
